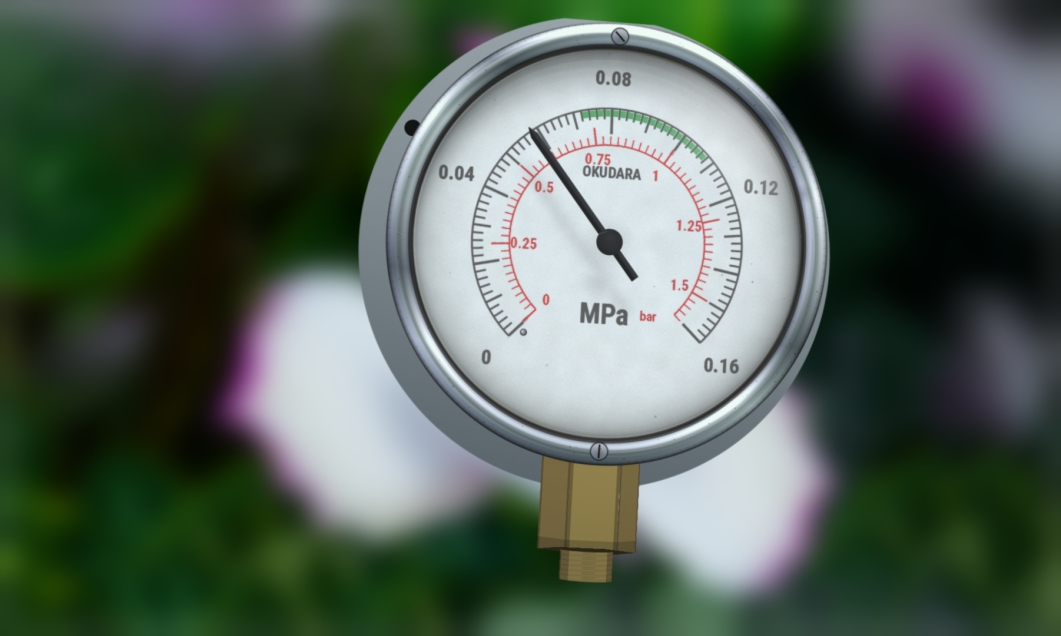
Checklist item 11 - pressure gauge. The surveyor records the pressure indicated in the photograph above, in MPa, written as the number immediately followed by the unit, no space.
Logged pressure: 0.058MPa
